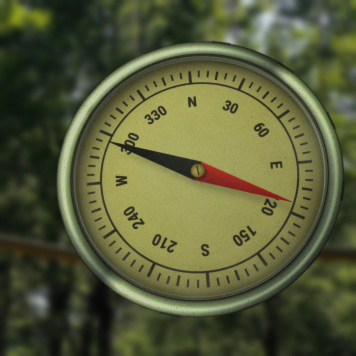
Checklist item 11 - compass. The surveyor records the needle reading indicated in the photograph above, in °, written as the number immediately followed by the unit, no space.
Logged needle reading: 115°
